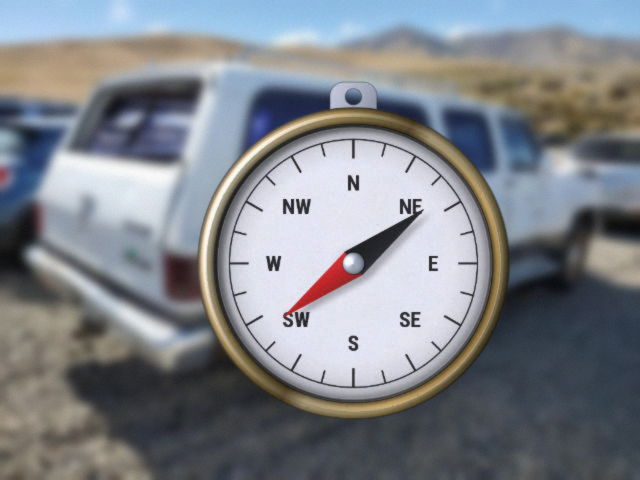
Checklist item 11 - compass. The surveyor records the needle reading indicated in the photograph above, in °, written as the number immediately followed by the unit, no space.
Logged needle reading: 232.5°
